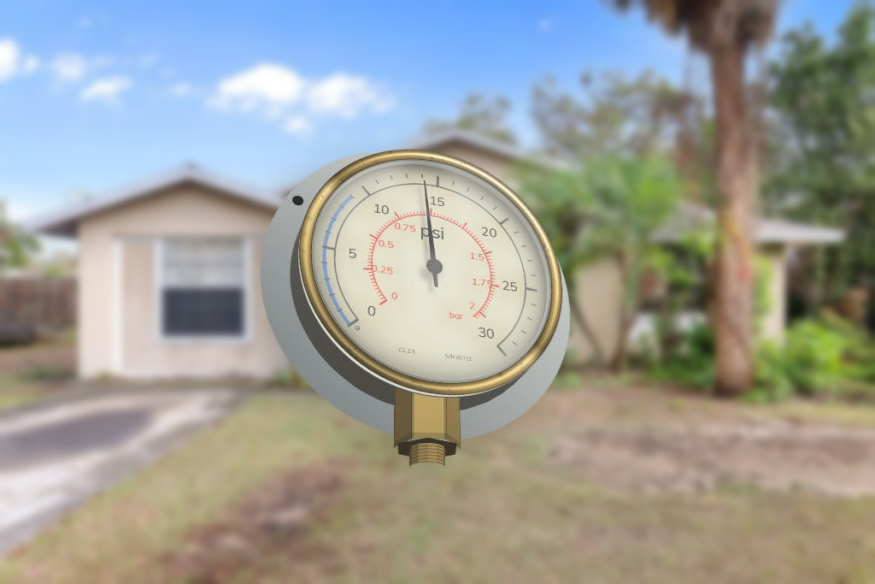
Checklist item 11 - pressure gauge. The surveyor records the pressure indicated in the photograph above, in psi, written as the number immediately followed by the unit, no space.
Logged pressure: 14psi
